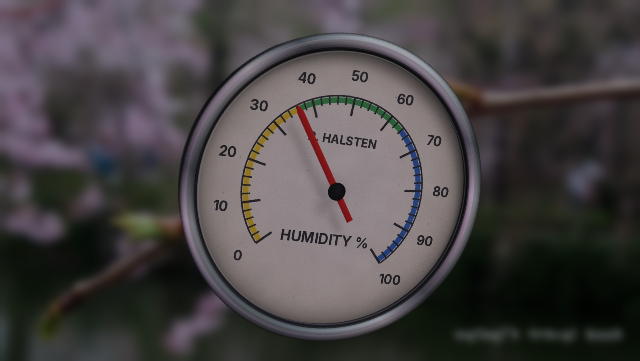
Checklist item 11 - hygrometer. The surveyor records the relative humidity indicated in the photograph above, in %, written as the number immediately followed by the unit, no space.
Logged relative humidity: 36%
